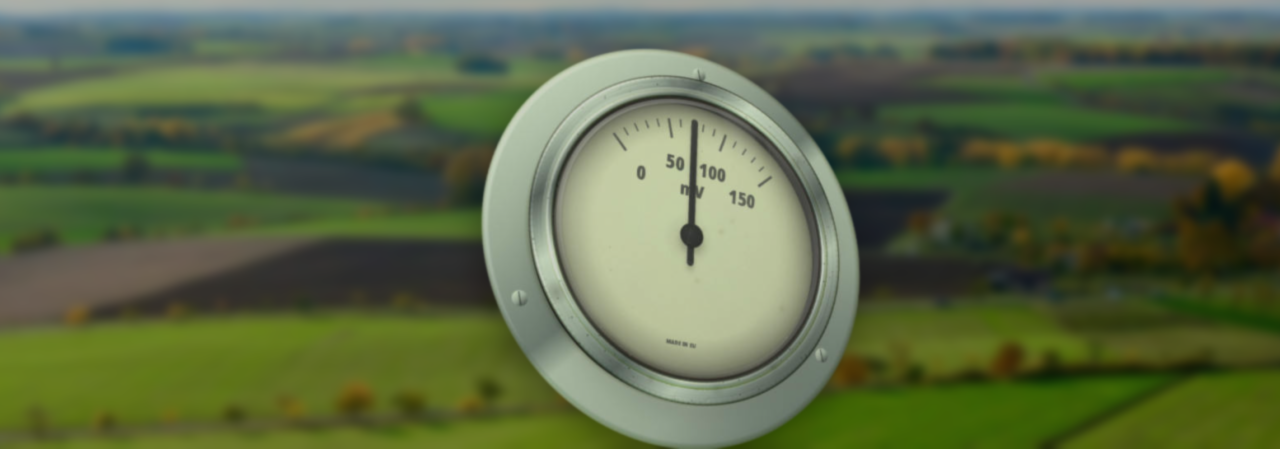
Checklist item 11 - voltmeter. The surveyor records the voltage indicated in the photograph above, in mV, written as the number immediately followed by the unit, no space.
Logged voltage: 70mV
